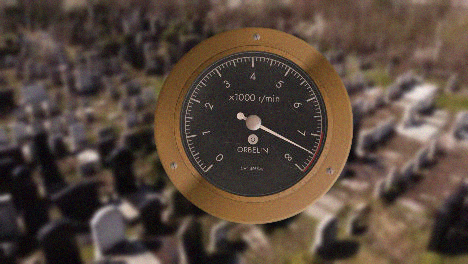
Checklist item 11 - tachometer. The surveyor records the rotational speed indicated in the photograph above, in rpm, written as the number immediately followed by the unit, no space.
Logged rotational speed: 7500rpm
